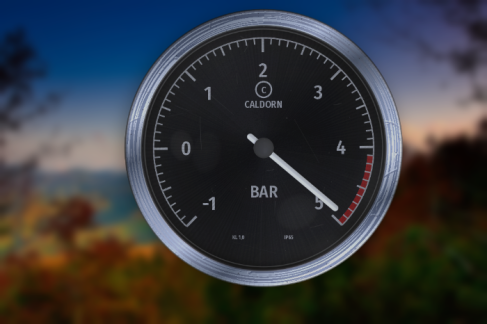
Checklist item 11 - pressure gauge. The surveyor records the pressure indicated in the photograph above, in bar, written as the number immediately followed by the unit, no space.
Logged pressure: 4.9bar
